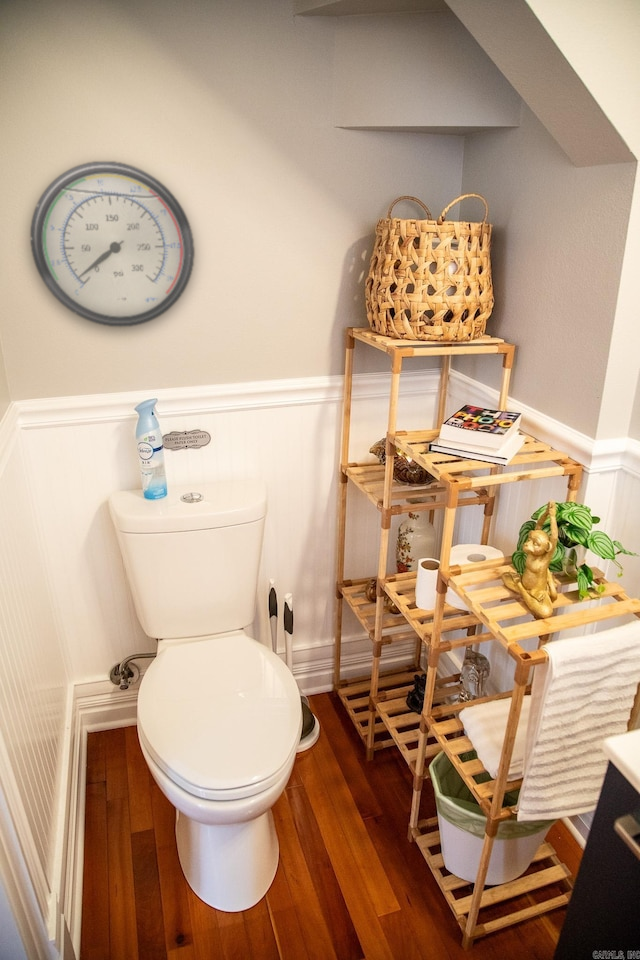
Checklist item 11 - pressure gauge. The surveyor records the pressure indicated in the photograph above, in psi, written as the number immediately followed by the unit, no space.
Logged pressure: 10psi
